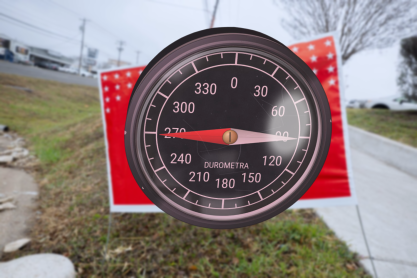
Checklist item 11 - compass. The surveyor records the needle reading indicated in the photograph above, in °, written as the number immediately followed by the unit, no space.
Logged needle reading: 270°
